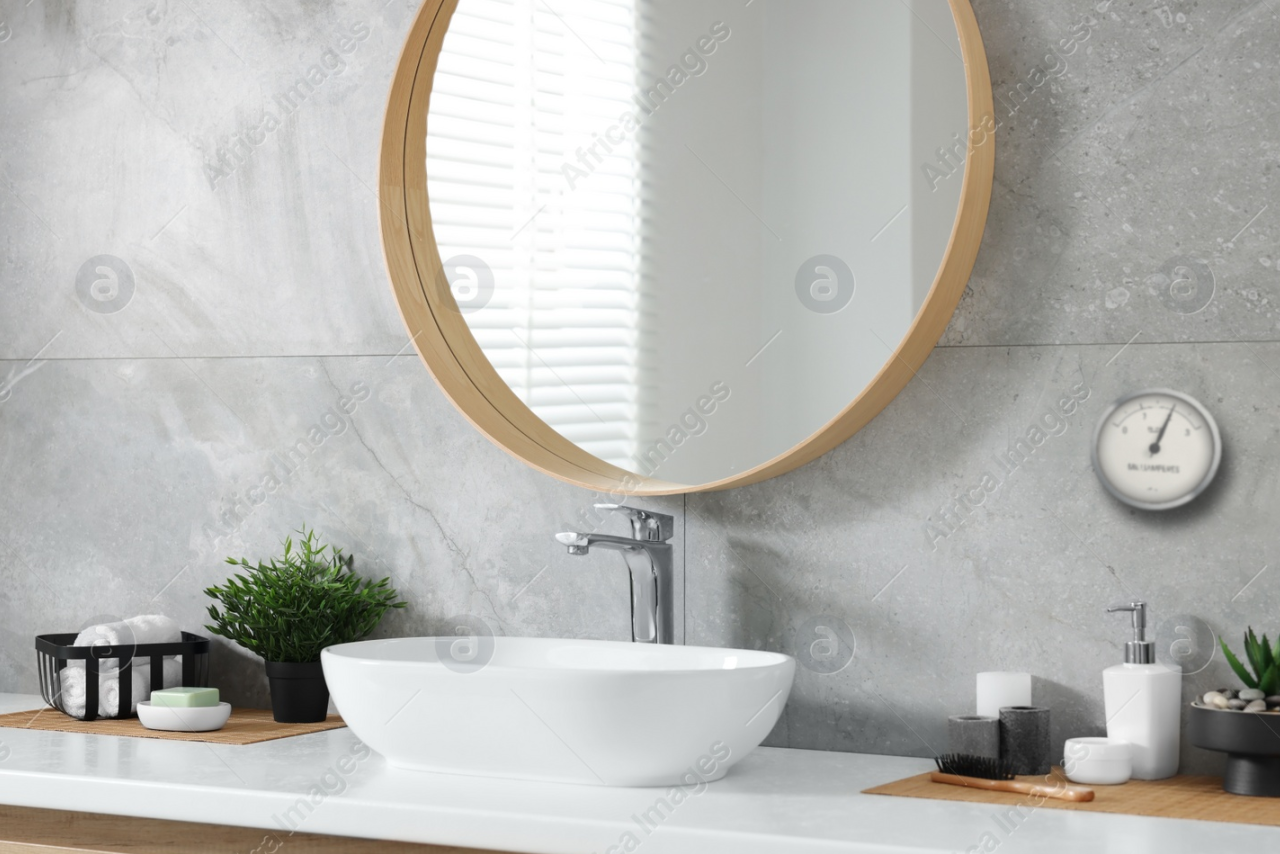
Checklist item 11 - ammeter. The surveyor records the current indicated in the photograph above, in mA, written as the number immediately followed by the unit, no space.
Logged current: 2mA
